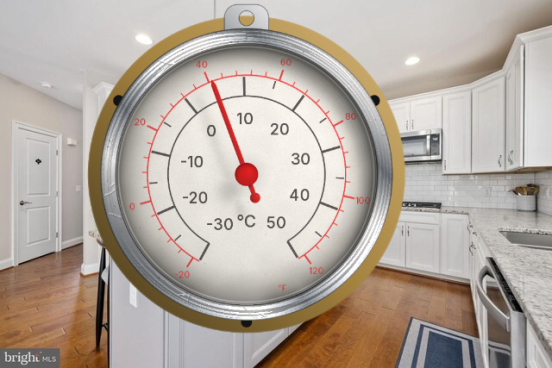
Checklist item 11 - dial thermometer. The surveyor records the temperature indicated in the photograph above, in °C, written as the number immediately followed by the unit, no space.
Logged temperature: 5°C
